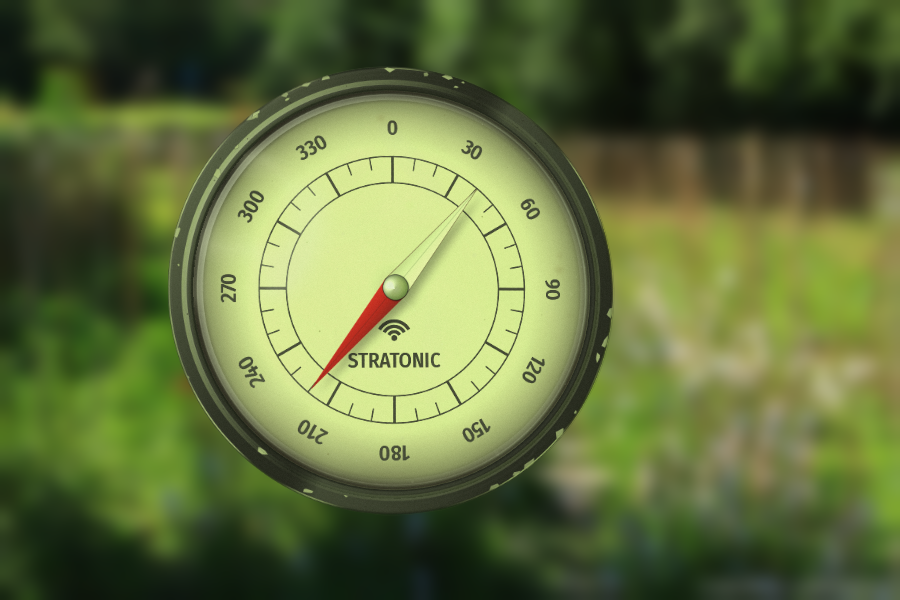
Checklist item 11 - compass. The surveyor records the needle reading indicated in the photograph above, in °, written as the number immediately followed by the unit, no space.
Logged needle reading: 220°
